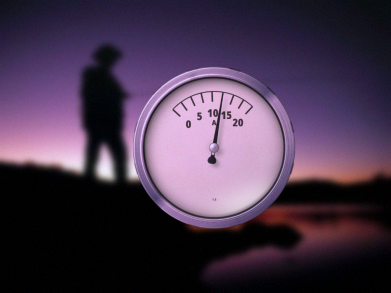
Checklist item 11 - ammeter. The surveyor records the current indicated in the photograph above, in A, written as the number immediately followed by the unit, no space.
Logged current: 12.5A
